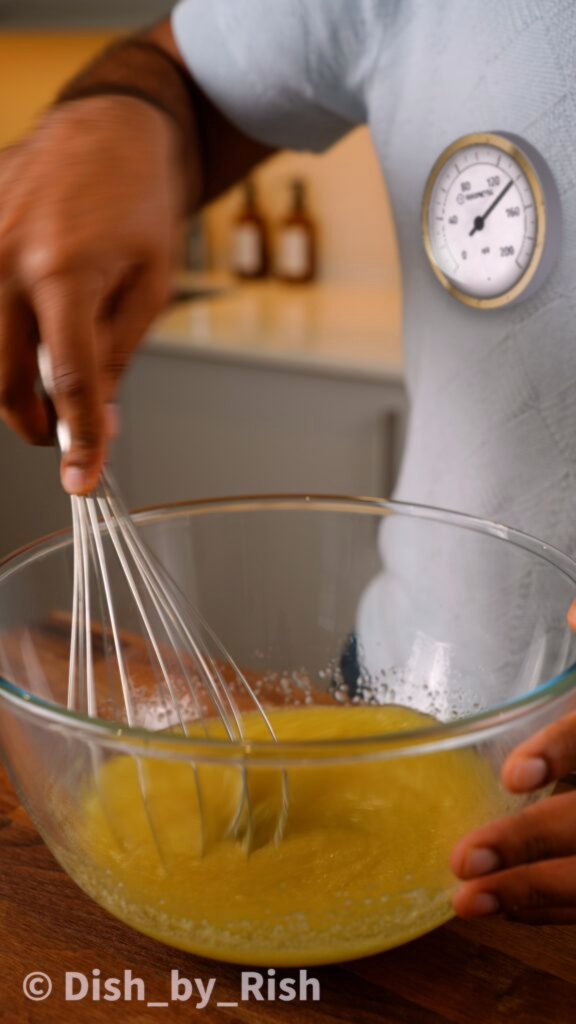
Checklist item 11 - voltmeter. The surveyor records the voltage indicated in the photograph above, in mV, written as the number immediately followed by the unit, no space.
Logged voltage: 140mV
